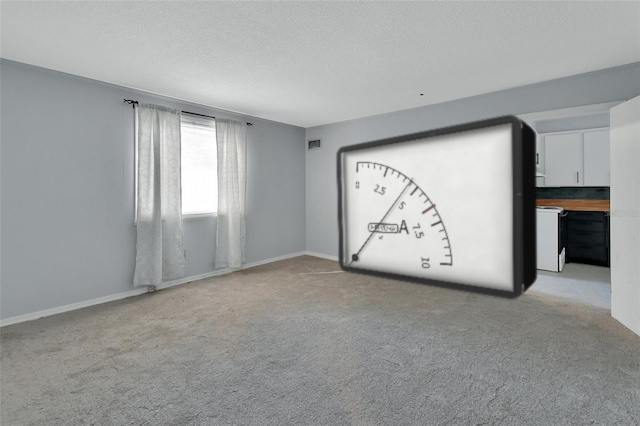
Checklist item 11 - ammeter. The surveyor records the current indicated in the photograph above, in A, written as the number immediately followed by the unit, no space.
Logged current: 4.5A
